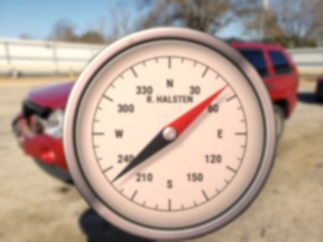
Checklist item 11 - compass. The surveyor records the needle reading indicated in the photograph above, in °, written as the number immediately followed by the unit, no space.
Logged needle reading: 50°
